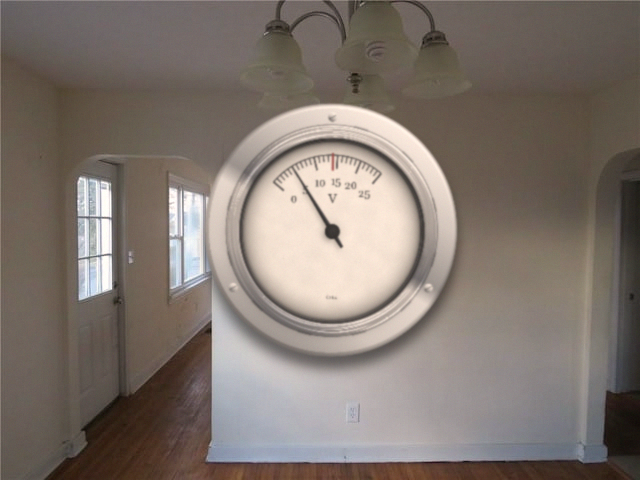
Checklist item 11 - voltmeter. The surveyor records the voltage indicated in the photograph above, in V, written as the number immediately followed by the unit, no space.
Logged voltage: 5V
